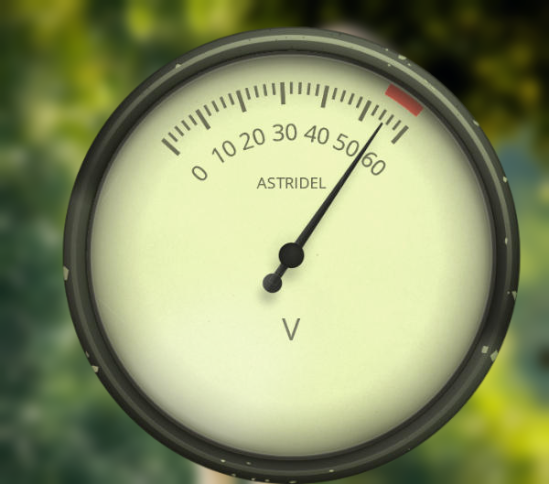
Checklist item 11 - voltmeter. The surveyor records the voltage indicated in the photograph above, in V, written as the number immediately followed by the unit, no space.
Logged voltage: 55V
